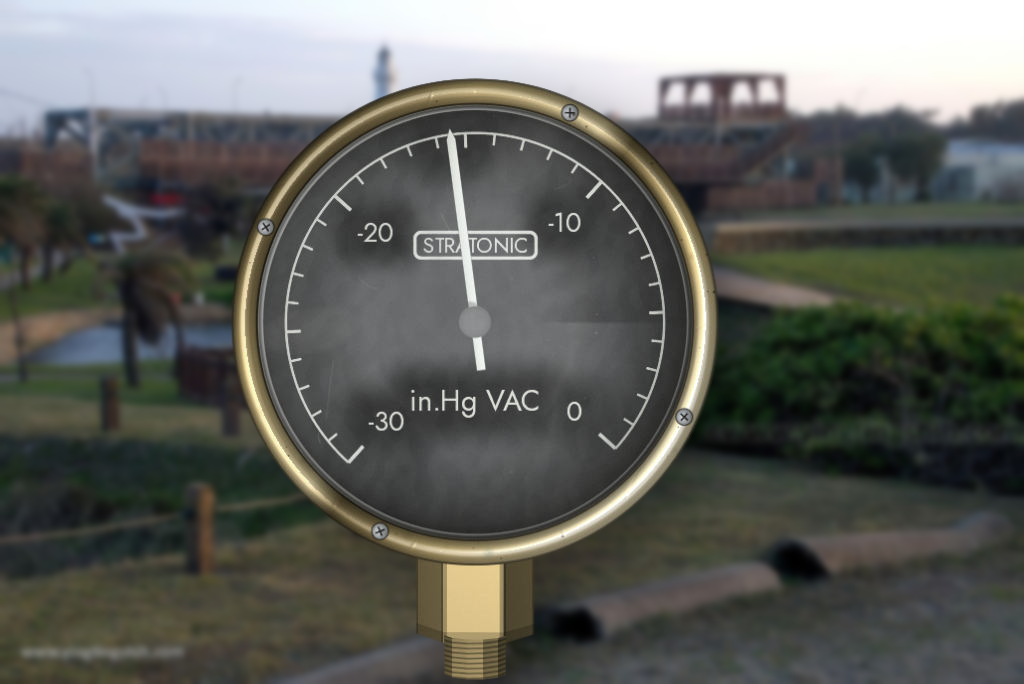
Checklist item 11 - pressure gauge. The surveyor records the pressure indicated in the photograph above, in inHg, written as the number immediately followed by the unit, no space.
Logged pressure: -15.5inHg
